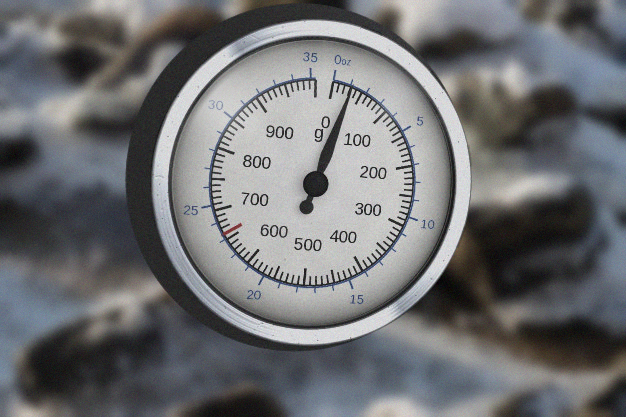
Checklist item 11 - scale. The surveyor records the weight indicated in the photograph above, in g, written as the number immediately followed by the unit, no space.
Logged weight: 30g
